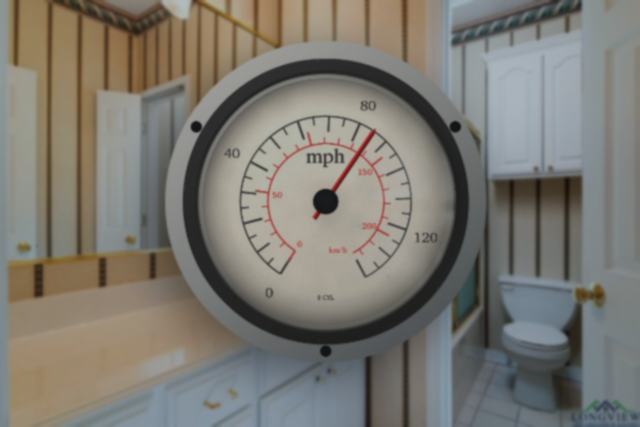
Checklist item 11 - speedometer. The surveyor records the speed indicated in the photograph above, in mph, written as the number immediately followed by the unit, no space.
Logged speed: 85mph
